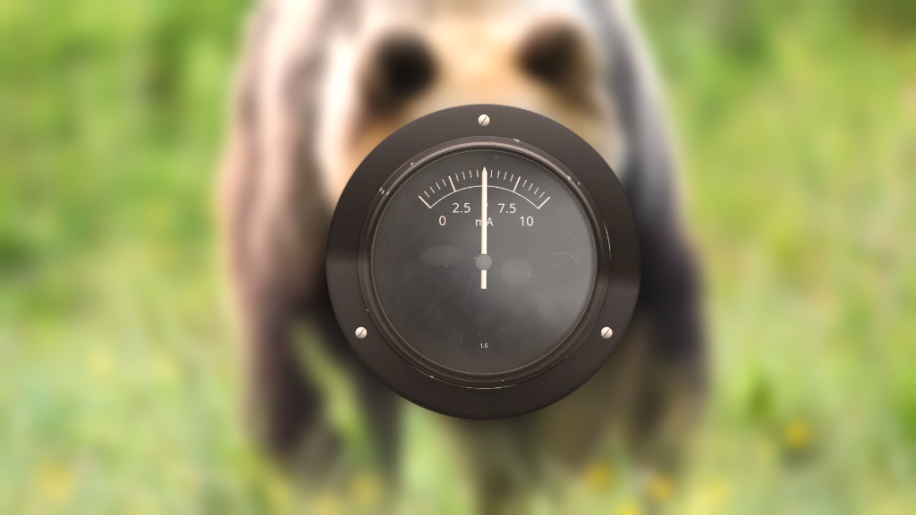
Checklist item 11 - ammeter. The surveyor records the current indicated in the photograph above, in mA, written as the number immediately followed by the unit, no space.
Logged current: 5mA
